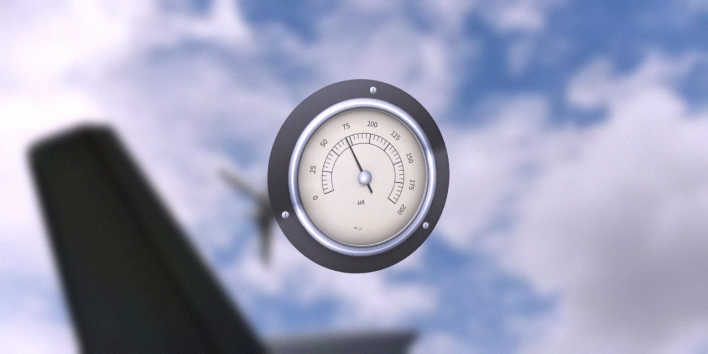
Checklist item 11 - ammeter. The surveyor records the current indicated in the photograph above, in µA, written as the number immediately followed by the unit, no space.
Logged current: 70µA
